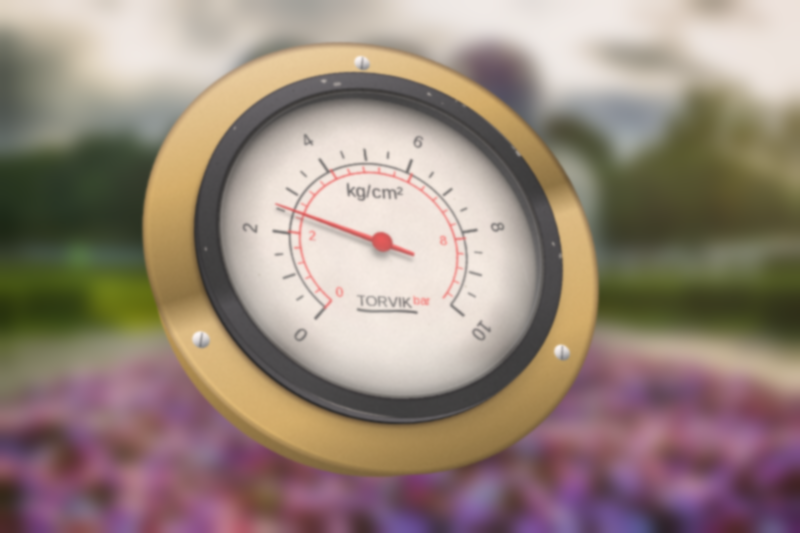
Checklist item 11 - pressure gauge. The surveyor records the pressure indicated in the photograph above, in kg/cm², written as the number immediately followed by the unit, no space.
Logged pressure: 2.5kg/cm²
